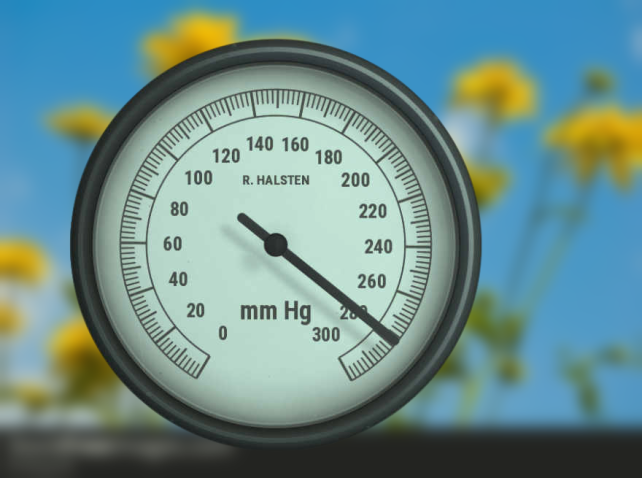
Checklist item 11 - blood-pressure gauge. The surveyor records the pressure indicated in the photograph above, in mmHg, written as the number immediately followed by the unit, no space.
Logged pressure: 278mmHg
